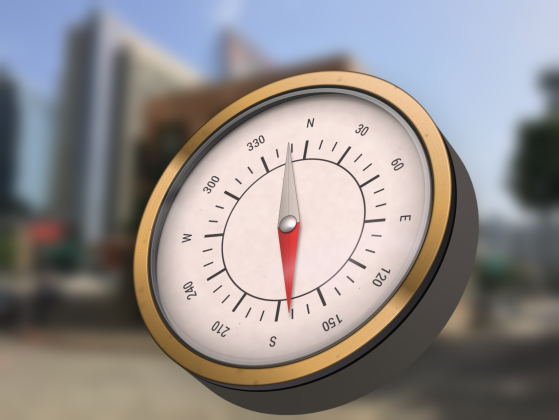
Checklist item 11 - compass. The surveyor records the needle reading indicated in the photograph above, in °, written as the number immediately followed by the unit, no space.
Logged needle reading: 170°
